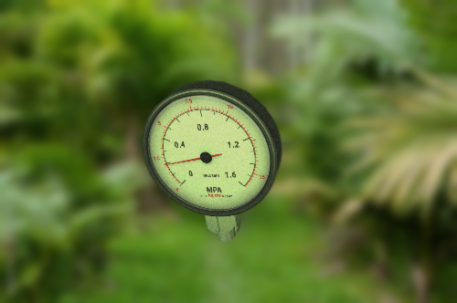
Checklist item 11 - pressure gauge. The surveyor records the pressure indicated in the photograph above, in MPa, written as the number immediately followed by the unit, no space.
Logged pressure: 0.2MPa
